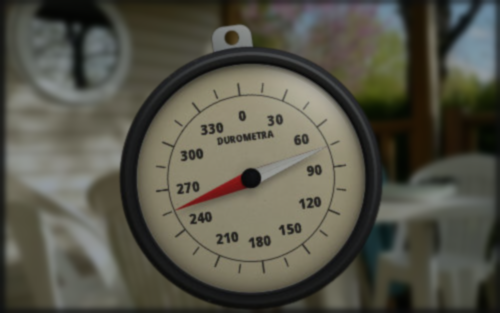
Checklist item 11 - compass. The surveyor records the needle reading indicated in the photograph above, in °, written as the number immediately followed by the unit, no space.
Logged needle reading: 255°
